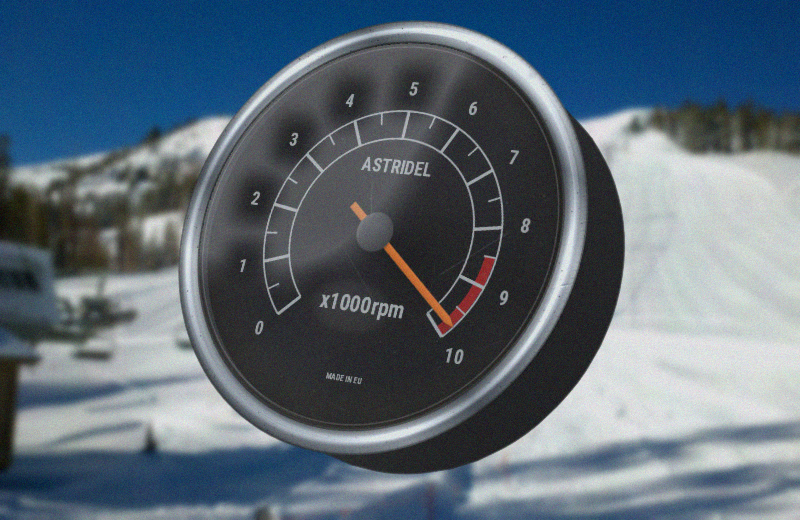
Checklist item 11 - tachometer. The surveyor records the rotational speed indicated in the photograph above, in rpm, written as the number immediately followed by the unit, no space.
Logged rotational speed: 9750rpm
